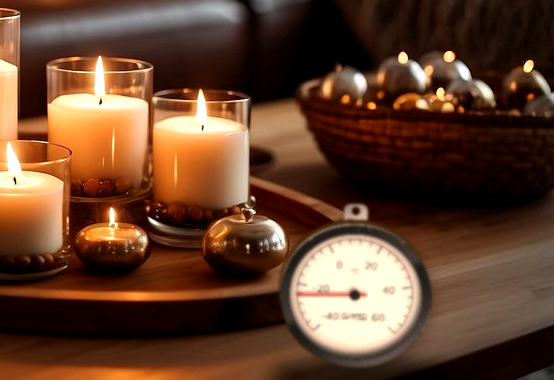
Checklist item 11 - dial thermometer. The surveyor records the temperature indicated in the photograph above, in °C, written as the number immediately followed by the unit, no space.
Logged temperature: -24°C
